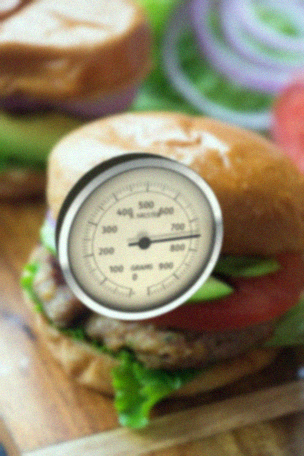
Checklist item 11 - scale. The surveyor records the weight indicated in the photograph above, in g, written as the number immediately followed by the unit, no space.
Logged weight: 750g
